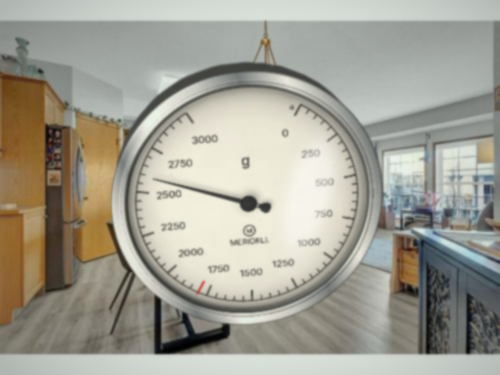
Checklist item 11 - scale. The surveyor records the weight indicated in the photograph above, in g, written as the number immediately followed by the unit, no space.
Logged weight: 2600g
